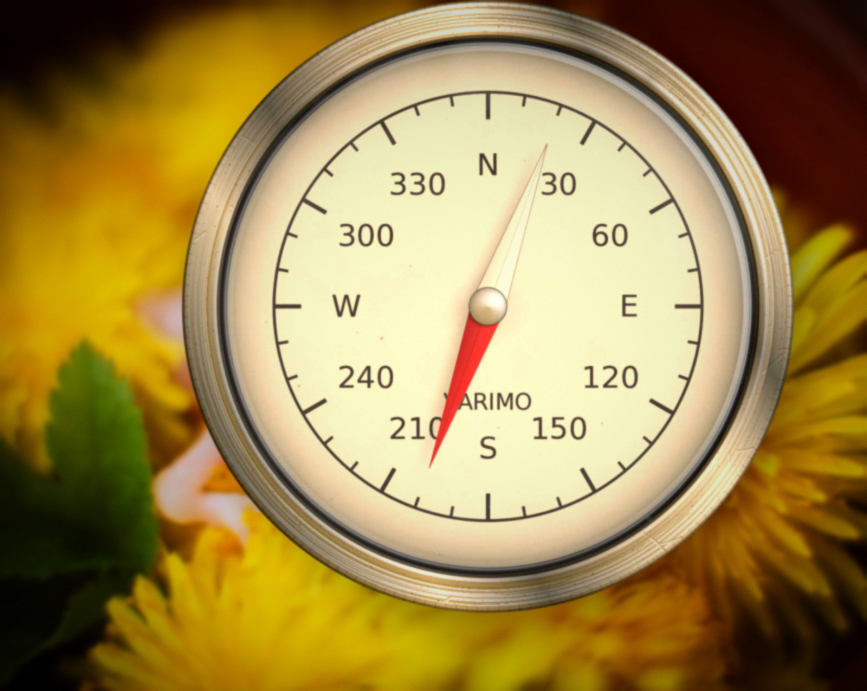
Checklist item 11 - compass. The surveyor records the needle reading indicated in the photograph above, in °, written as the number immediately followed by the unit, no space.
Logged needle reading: 200°
